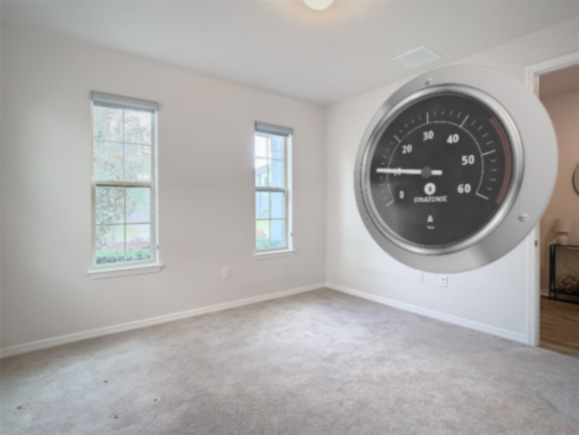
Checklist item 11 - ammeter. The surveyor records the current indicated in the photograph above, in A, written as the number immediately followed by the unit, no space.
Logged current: 10A
